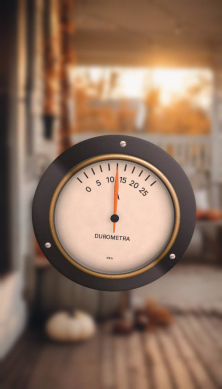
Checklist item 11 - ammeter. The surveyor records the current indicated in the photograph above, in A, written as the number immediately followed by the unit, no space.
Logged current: 12.5A
